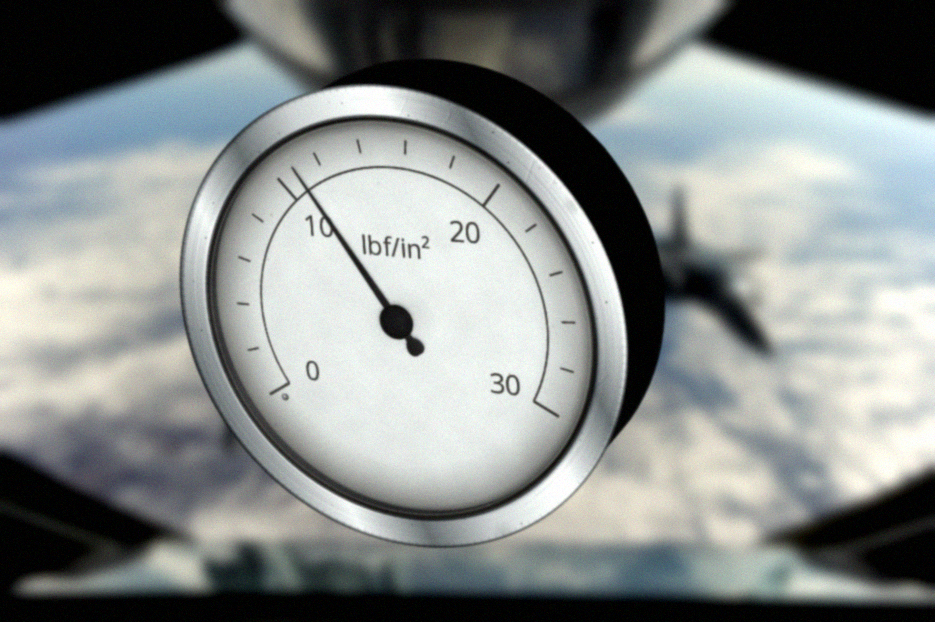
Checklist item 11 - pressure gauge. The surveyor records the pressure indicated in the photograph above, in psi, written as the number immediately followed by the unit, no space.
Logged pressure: 11psi
